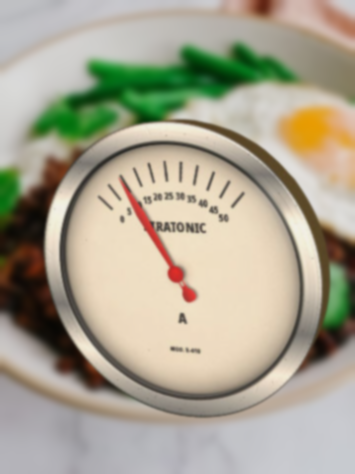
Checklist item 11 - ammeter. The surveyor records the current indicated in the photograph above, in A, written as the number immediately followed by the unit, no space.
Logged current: 10A
